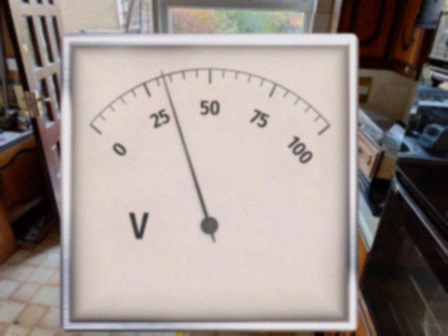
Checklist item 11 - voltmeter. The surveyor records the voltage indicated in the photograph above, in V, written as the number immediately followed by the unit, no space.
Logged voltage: 32.5V
